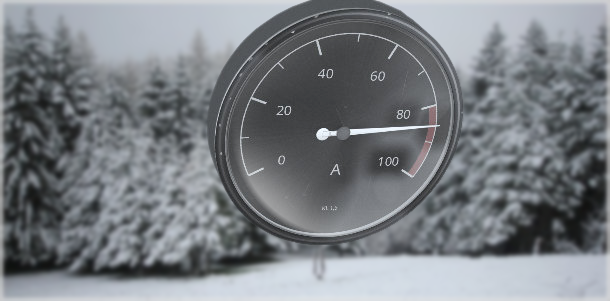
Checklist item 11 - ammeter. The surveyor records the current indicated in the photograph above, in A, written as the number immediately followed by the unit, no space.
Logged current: 85A
